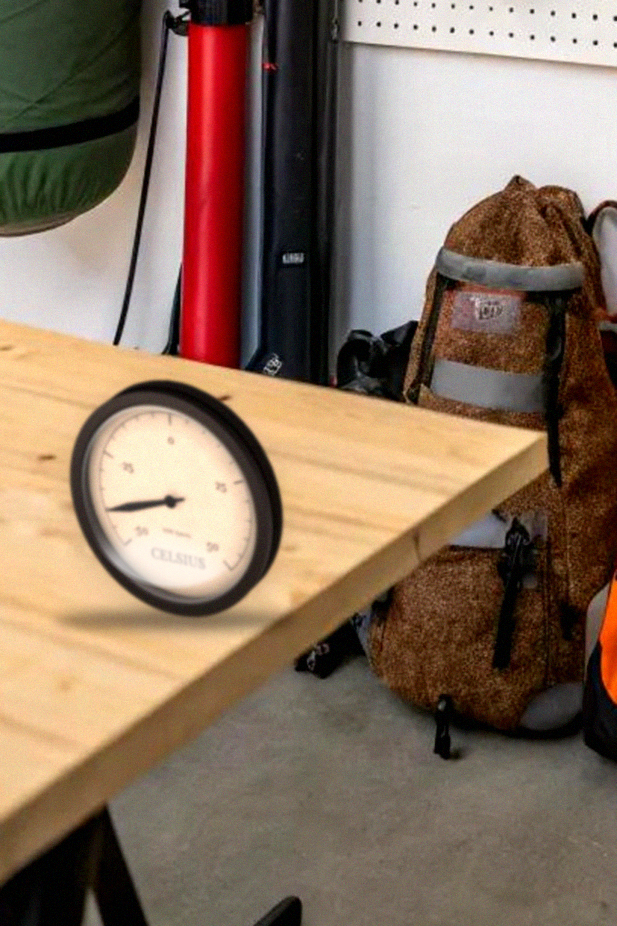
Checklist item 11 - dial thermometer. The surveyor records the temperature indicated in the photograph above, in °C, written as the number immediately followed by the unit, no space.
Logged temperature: -40°C
